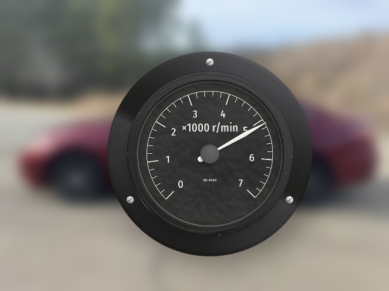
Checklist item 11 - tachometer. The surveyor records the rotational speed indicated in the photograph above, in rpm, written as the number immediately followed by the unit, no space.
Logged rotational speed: 5100rpm
